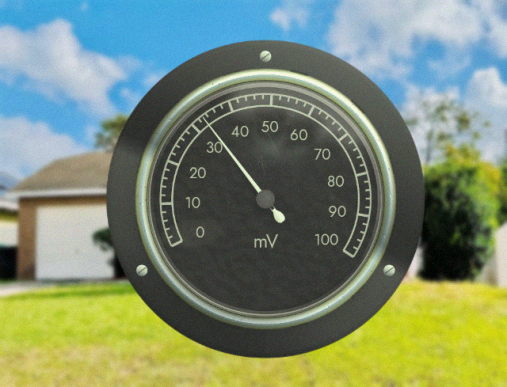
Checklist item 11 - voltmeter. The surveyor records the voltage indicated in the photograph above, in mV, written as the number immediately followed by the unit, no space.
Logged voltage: 33mV
